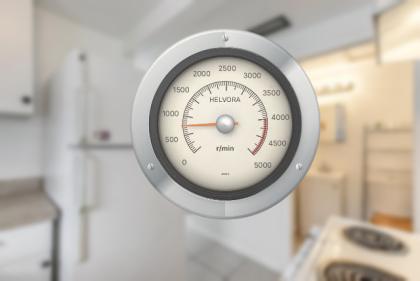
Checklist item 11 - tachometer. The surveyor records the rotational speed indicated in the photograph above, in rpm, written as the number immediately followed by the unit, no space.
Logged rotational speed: 750rpm
